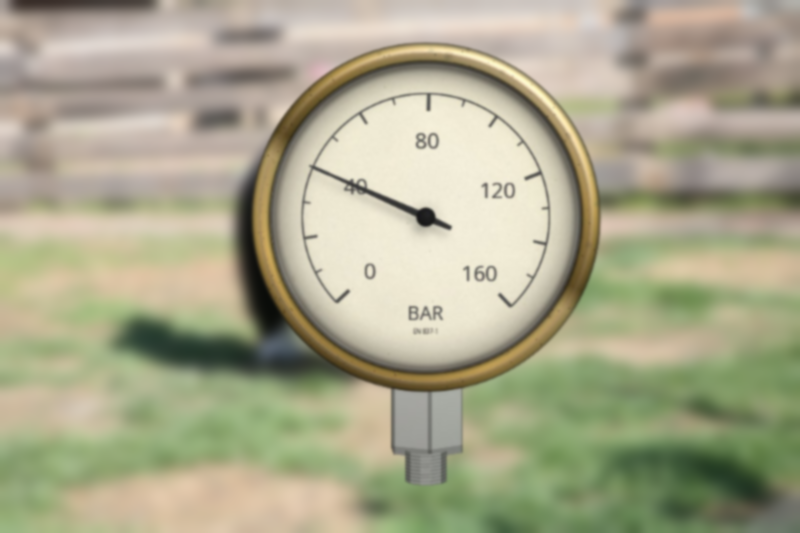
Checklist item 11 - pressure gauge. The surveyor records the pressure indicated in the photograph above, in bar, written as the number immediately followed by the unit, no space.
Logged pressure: 40bar
